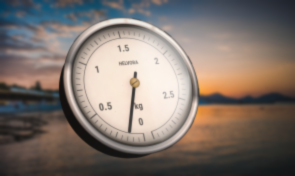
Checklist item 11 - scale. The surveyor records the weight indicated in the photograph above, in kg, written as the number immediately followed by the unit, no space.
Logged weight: 0.15kg
